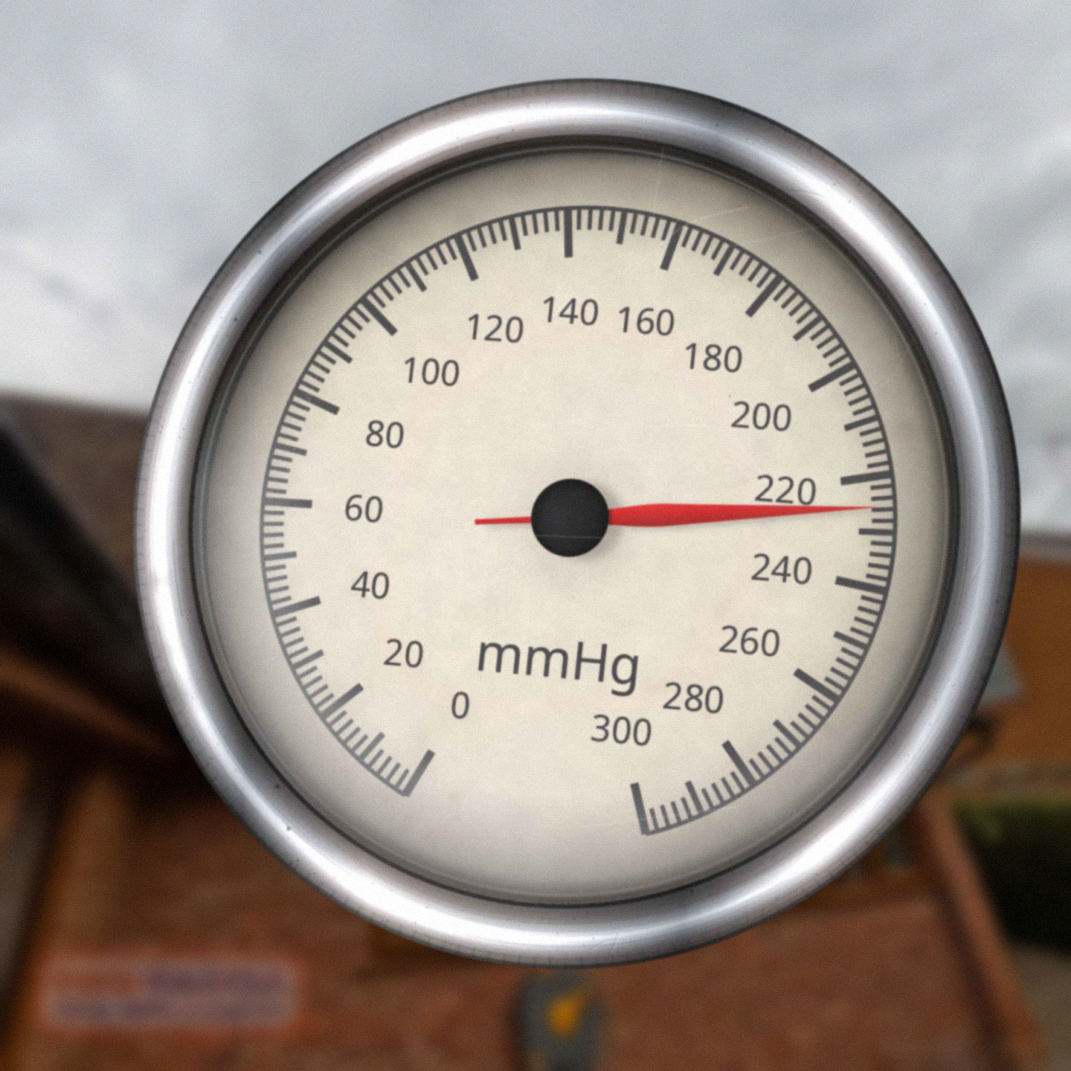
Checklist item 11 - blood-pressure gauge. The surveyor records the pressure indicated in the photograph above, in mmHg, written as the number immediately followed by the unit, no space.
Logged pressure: 226mmHg
